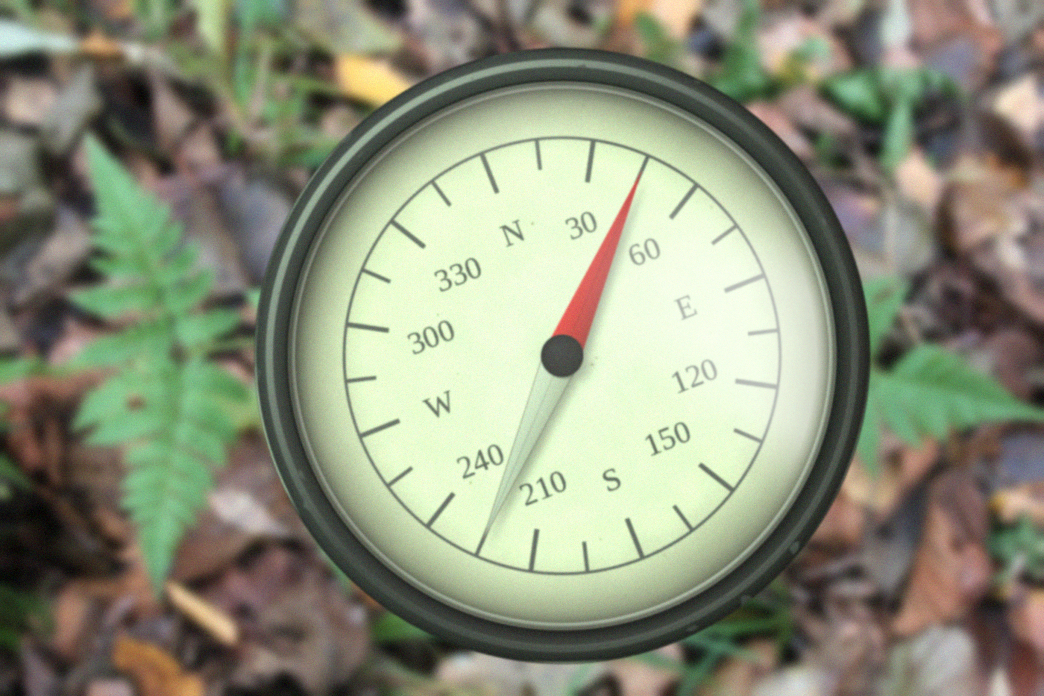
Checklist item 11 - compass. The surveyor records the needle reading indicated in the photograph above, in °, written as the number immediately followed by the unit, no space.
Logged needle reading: 45°
